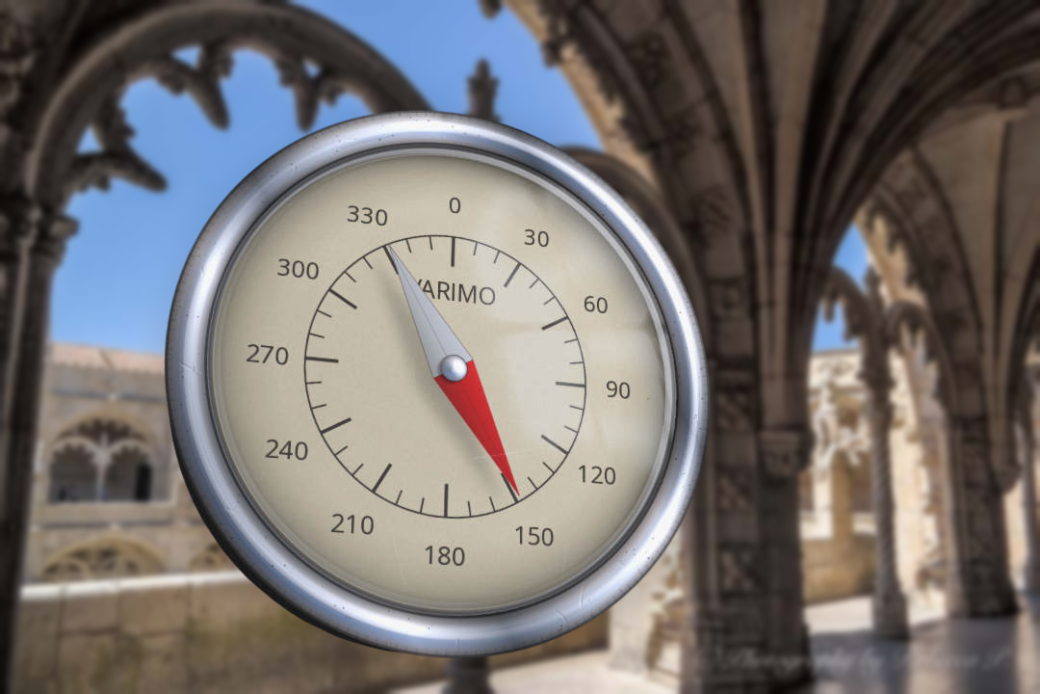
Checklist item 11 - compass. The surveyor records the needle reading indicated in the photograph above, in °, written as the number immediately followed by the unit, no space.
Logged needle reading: 150°
